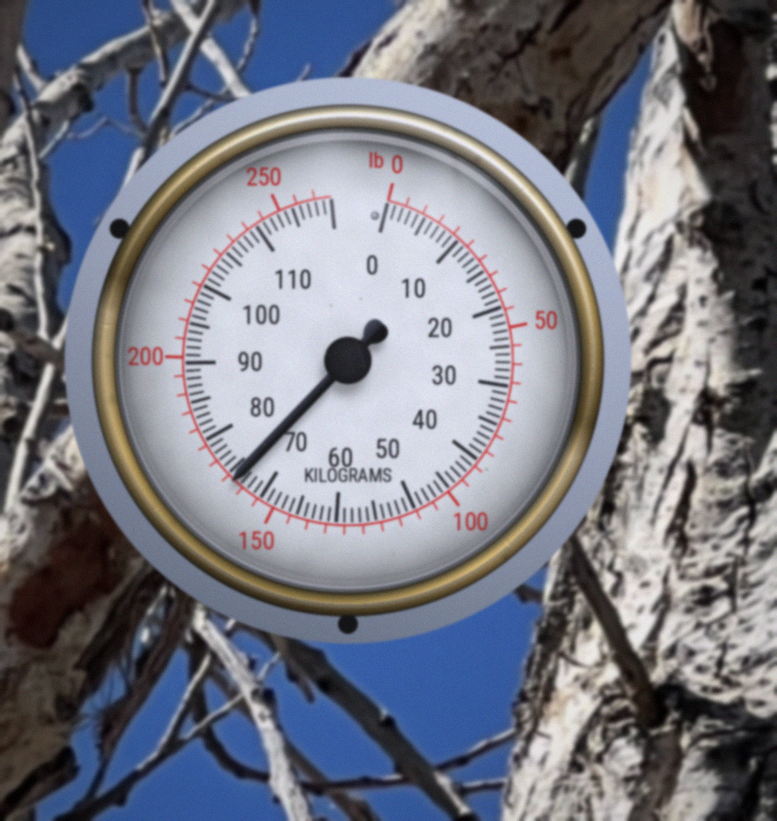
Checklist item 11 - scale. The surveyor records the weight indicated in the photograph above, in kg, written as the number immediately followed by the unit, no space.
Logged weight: 74kg
